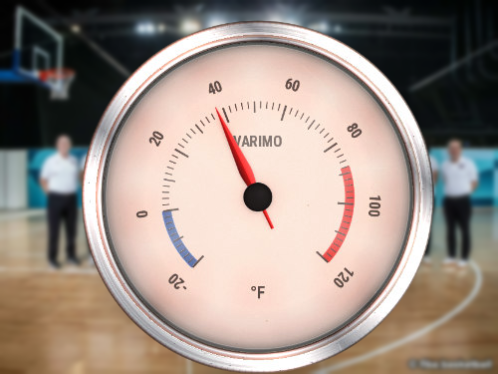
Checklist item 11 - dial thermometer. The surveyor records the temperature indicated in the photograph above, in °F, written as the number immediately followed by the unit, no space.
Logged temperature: 38°F
